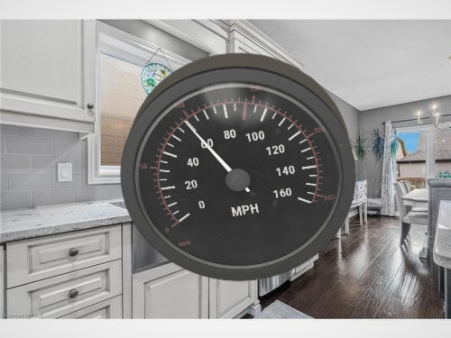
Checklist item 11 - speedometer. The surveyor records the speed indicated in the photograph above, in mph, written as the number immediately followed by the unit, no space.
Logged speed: 60mph
